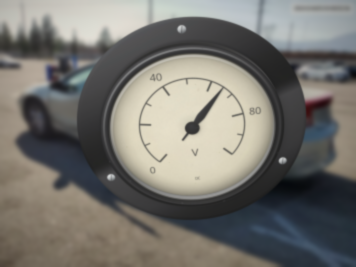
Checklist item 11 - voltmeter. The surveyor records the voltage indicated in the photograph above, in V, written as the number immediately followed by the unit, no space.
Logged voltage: 65V
